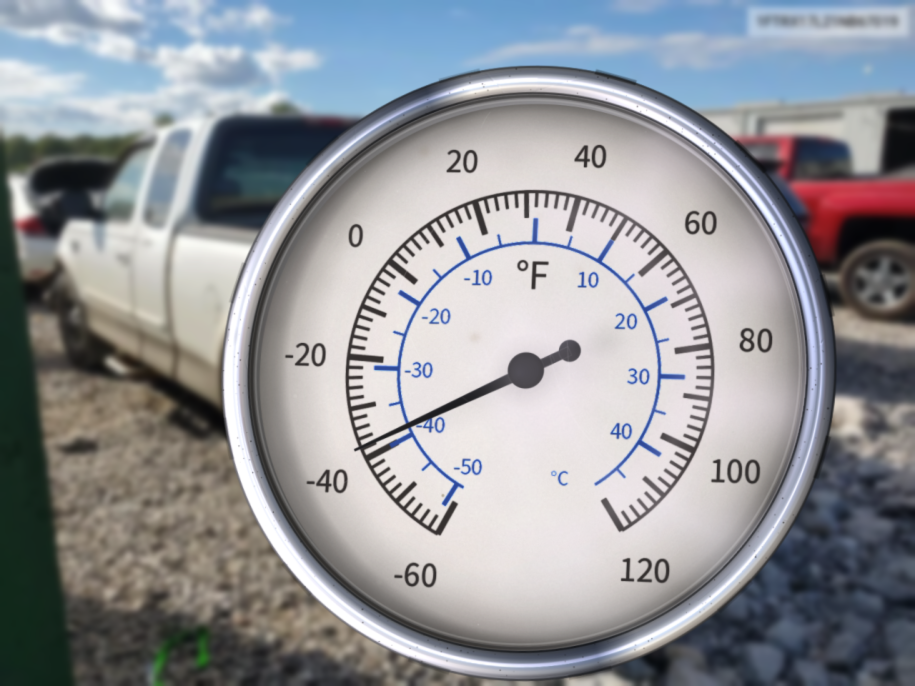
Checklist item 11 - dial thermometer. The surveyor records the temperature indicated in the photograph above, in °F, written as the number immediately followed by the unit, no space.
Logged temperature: -38°F
